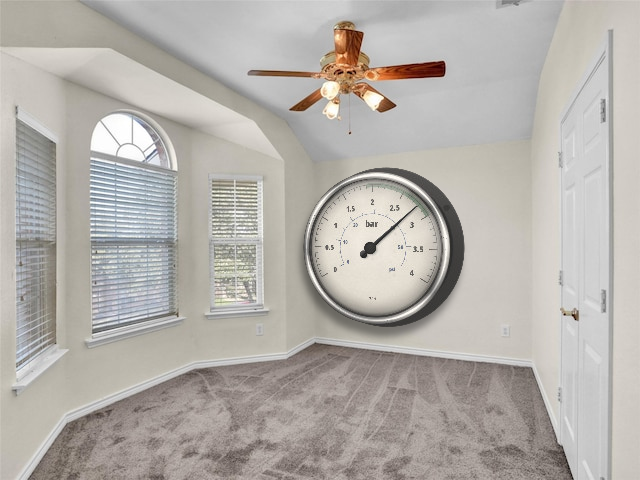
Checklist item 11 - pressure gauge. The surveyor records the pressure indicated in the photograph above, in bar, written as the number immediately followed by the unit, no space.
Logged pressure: 2.8bar
